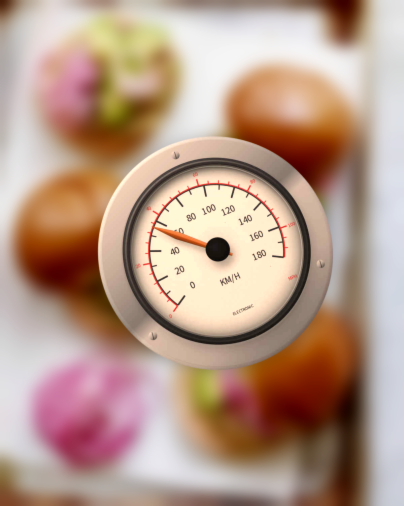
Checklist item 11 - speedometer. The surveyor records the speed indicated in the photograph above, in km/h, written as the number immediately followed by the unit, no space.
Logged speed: 55km/h
